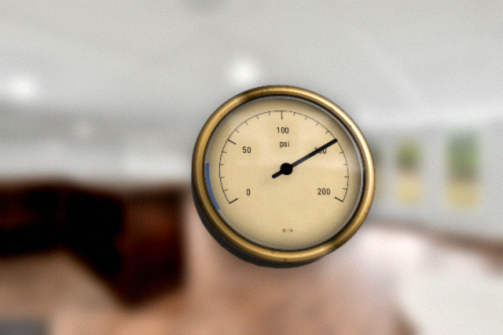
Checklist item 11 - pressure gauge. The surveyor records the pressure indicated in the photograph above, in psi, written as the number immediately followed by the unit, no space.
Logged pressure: 150psi
